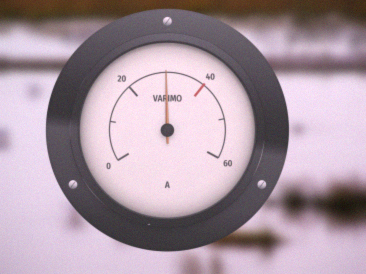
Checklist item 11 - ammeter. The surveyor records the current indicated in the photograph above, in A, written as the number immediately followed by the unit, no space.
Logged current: 30A
